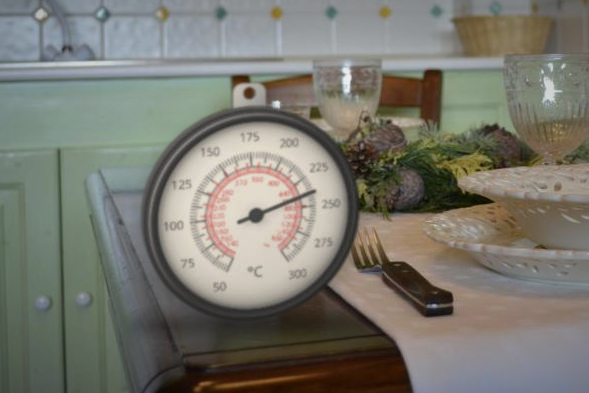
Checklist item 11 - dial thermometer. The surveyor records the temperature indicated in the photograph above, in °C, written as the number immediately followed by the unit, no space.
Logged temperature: 237.5°C
